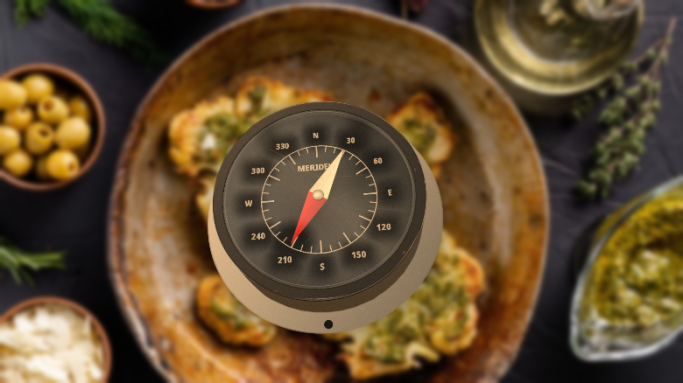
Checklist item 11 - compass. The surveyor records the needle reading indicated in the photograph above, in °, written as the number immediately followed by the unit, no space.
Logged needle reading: 210°
